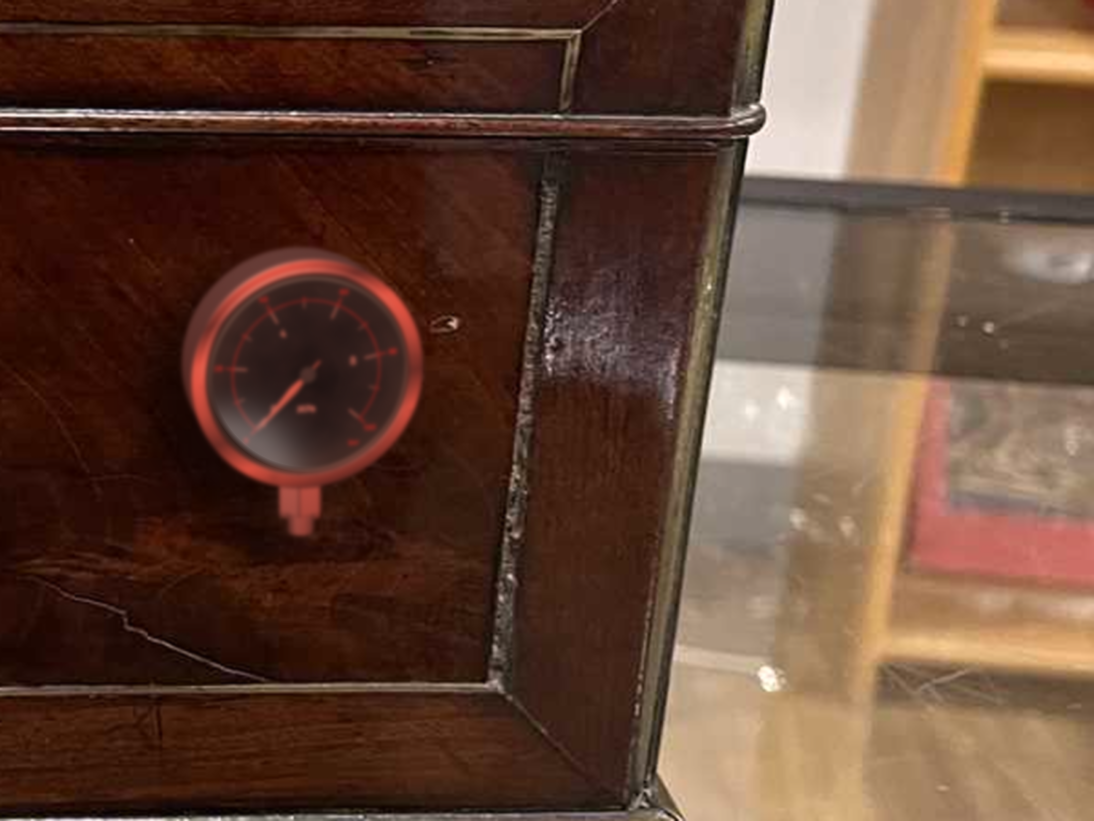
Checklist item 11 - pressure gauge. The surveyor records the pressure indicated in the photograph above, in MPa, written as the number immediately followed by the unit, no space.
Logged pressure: 0MPa
